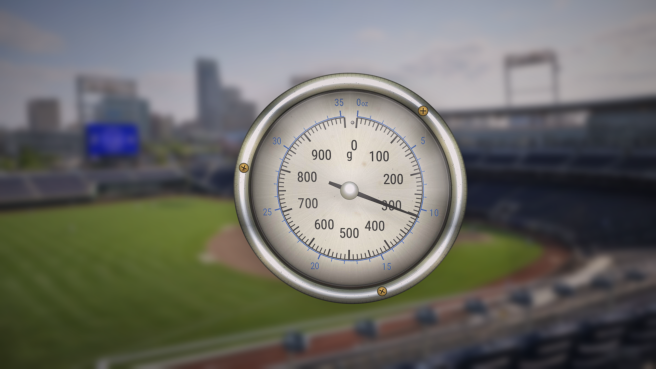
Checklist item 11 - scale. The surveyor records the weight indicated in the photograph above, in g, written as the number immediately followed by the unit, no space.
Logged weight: 300g
